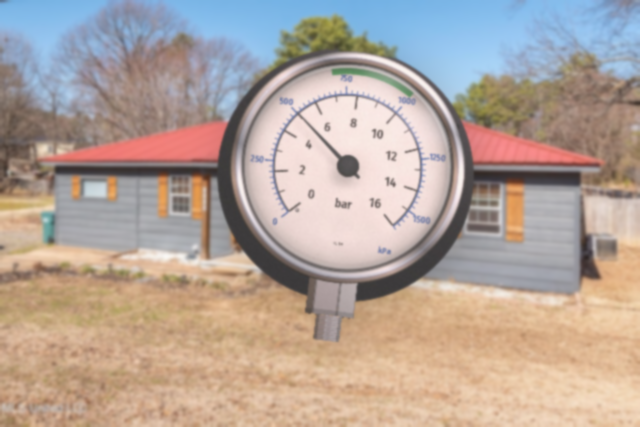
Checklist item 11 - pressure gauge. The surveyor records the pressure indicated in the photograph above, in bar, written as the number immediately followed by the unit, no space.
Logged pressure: 5bar
